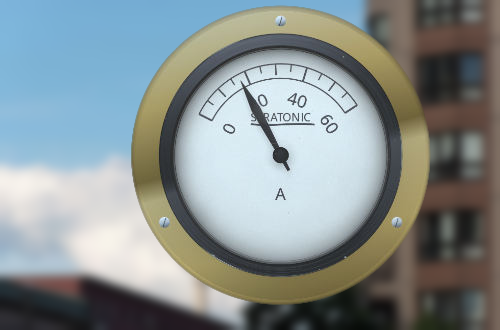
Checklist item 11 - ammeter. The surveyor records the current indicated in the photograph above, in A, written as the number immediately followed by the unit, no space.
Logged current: 17.5A
